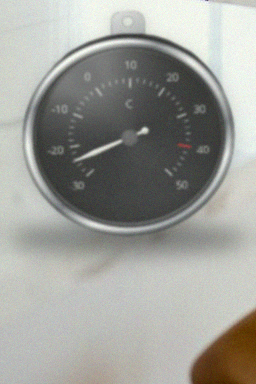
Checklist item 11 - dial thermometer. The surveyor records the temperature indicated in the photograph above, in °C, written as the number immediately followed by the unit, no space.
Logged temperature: -24°C
